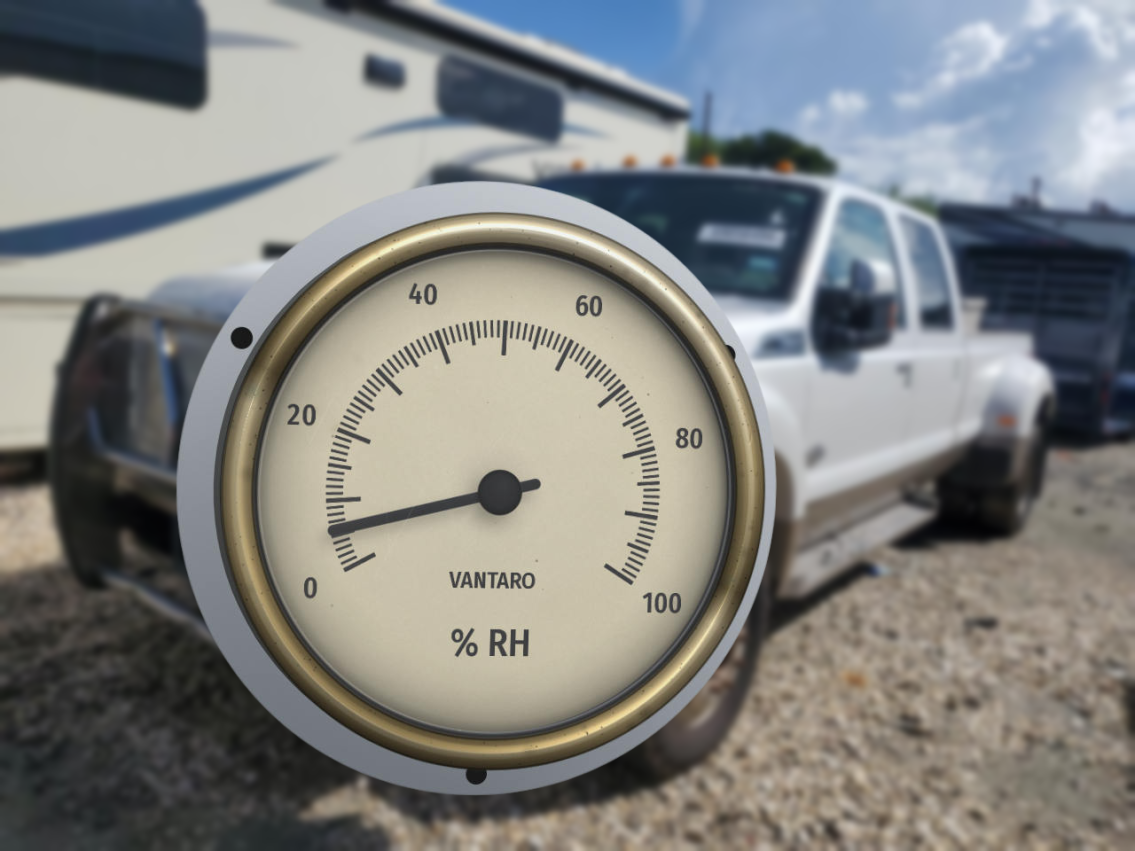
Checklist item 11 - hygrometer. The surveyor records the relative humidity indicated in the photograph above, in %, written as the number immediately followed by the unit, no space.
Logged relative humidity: 6%
